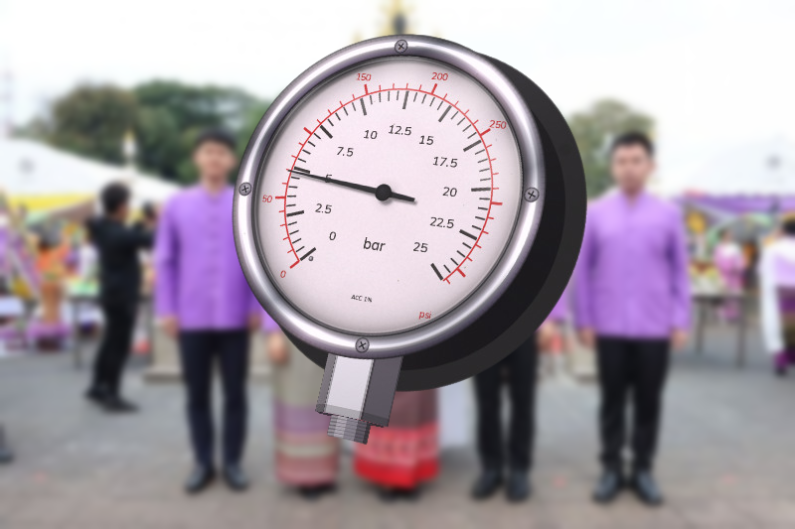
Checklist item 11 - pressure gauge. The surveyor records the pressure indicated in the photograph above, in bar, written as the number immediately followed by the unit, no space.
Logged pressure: 4.75bar
